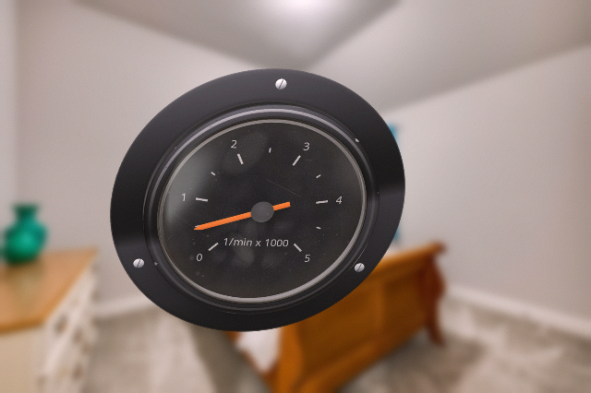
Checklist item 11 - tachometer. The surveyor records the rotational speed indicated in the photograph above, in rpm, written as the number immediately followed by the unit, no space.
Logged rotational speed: 500rpm
